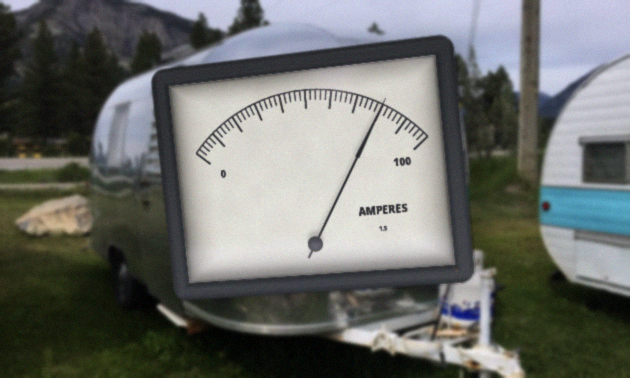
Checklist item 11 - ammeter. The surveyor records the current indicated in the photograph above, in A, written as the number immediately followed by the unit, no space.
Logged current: 80A
